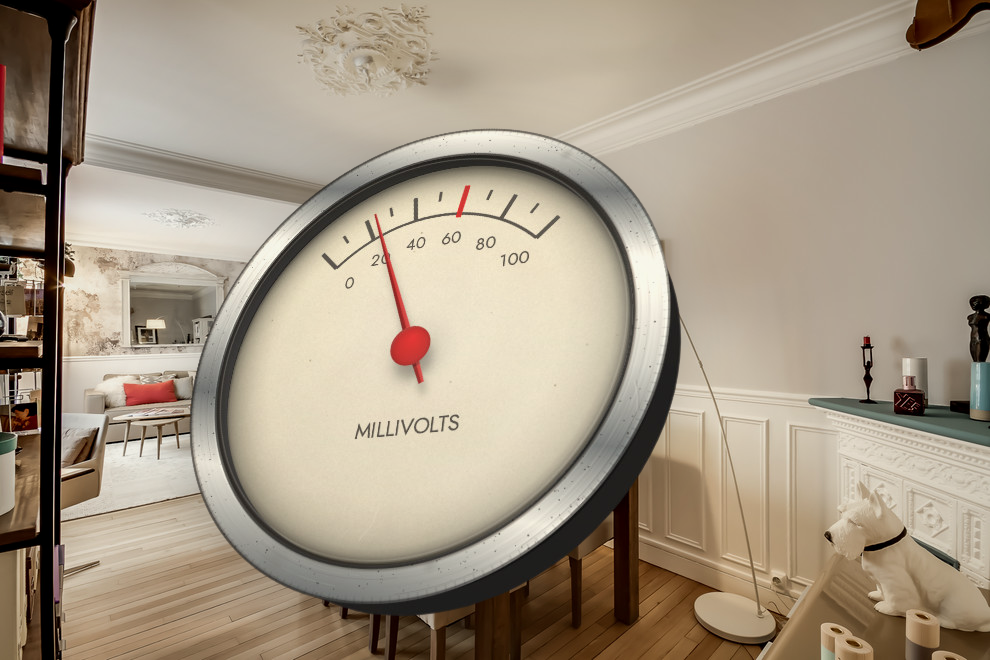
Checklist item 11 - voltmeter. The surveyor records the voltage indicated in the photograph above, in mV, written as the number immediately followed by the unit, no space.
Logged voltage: 25mV
